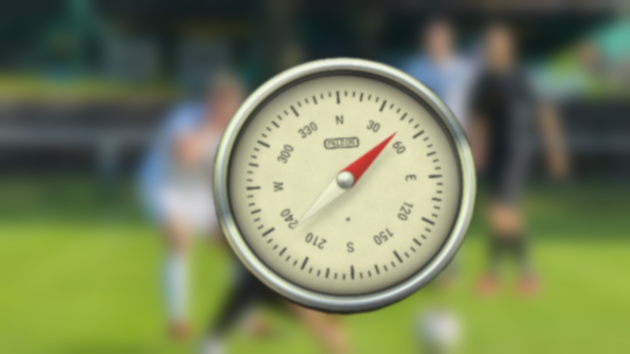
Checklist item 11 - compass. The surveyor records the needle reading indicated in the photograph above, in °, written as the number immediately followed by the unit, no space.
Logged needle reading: 50°
